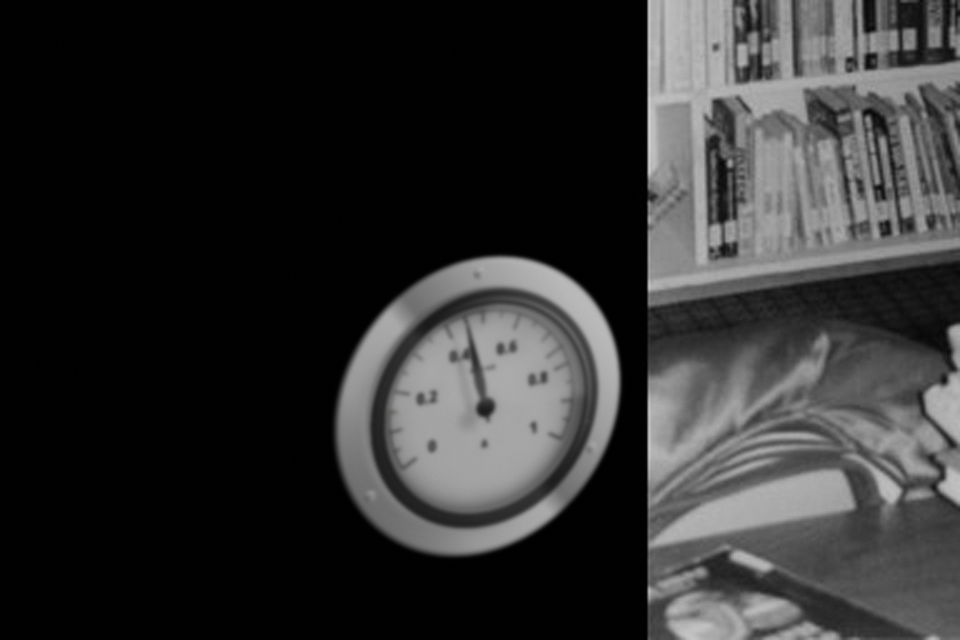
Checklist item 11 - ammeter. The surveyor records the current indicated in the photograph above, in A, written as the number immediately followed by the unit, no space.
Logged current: 0.45A
